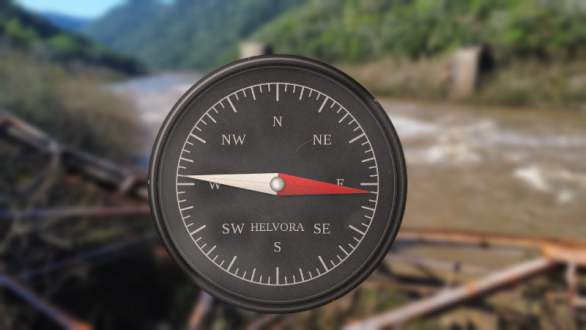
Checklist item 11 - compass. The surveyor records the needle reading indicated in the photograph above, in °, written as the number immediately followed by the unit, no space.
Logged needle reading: 95°
